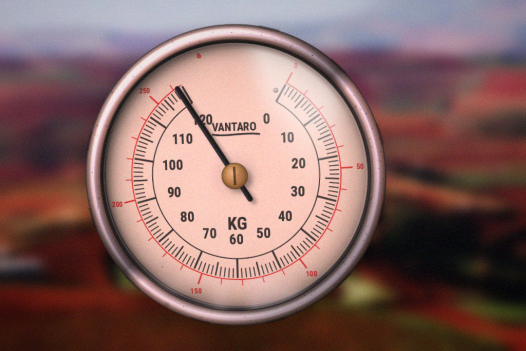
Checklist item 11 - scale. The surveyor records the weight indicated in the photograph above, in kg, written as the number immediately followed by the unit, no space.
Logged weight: 119kg
